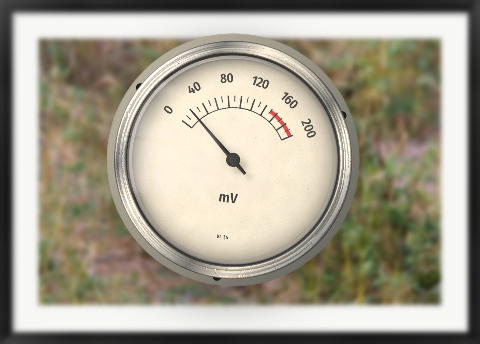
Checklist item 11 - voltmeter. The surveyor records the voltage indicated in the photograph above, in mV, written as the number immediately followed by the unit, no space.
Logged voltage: 20mV
